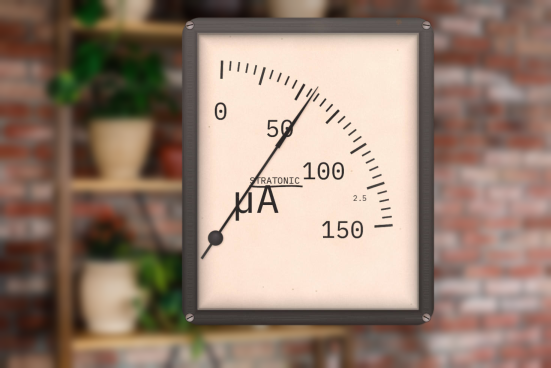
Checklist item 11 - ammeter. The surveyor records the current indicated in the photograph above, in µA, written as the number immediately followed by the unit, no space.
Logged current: 57.5µA
